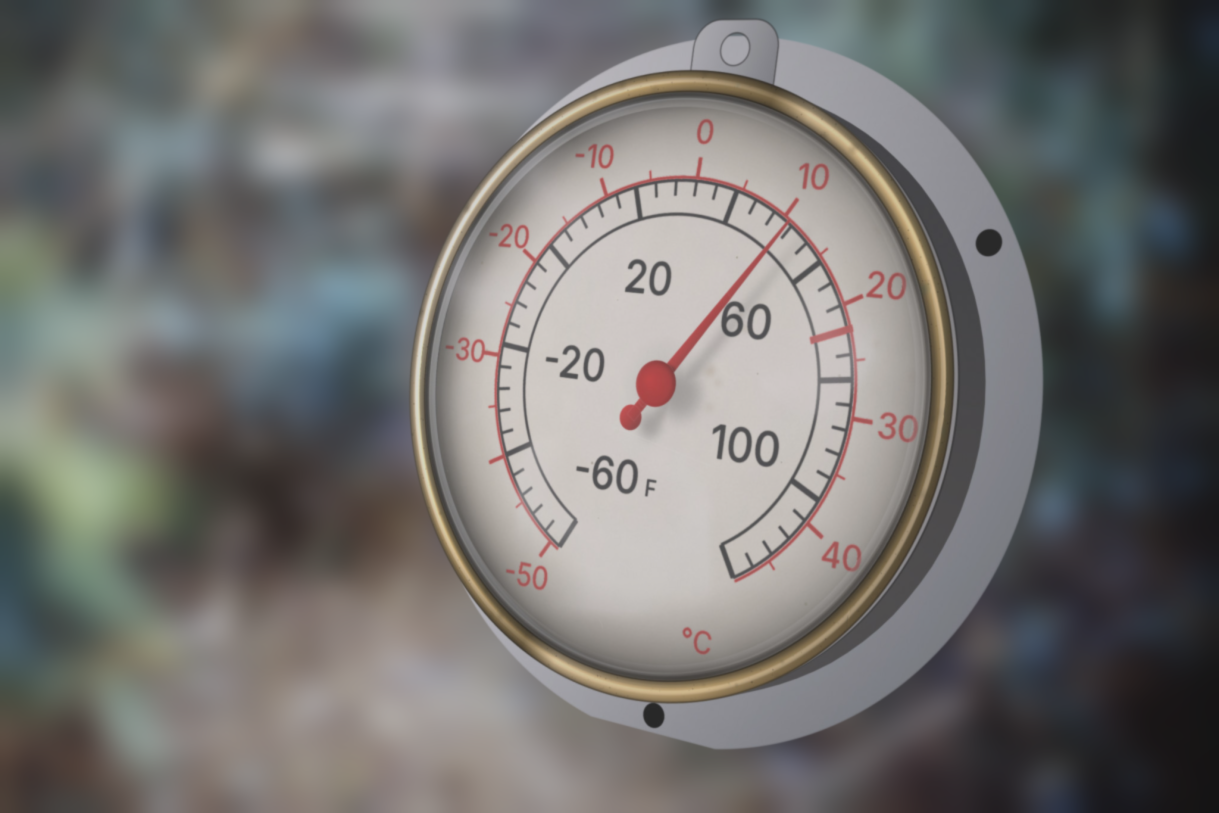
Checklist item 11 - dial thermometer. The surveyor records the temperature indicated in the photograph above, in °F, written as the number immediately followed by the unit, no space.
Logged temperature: 52°F
